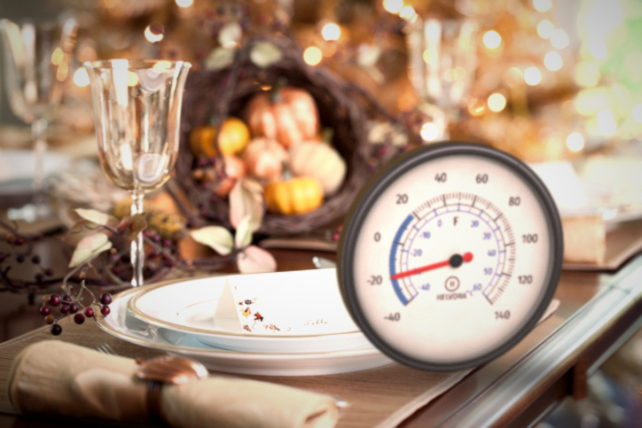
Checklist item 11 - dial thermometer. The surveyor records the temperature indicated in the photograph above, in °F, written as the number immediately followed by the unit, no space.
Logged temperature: -20°F
